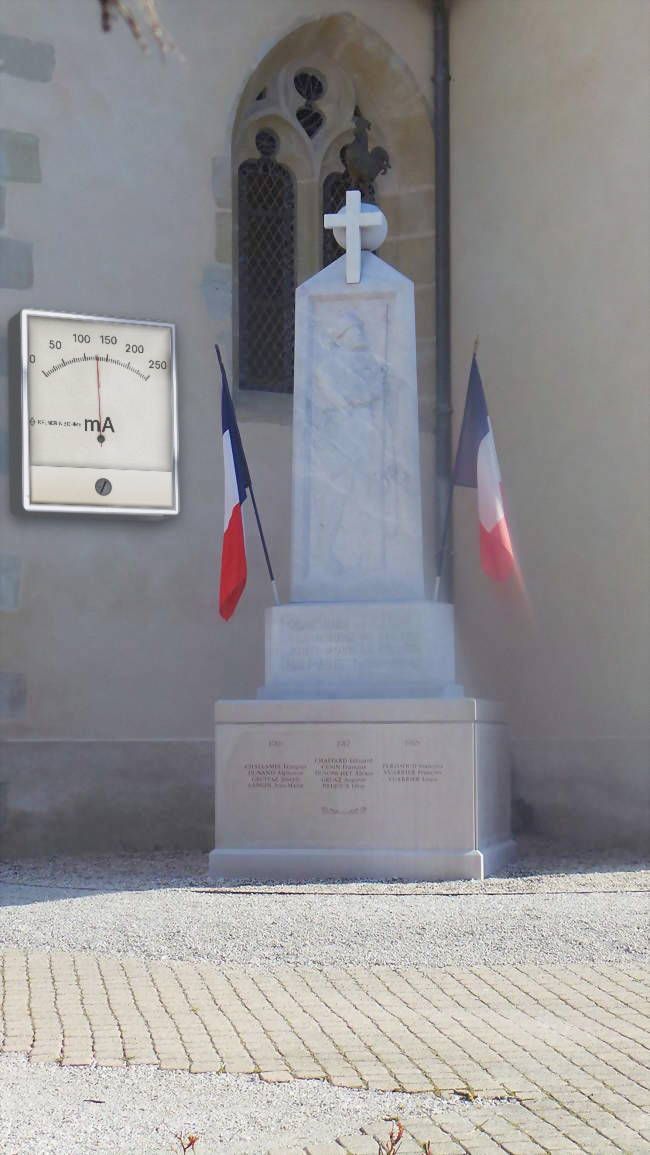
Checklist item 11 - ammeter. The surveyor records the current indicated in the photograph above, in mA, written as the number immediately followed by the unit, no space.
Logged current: 125mA
